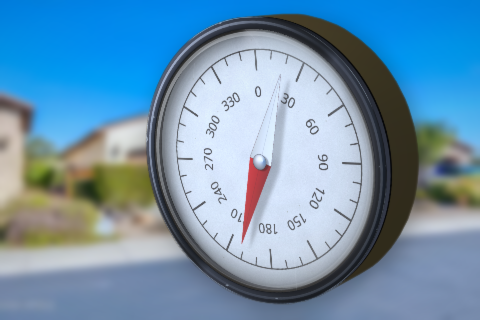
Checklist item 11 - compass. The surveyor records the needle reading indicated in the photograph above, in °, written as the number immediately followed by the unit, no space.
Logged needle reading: 200°
